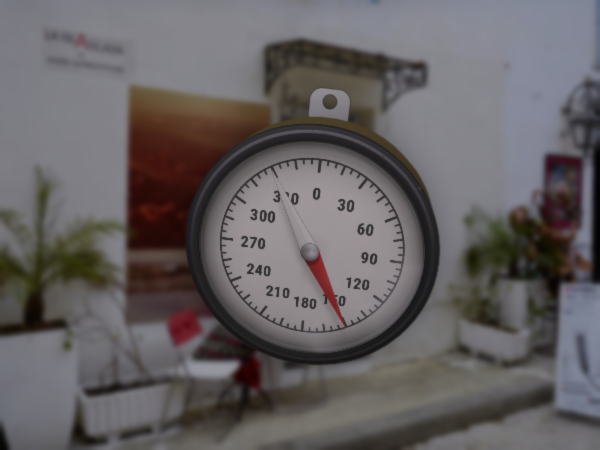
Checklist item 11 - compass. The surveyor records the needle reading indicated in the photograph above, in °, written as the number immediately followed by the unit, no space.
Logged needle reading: 150°
